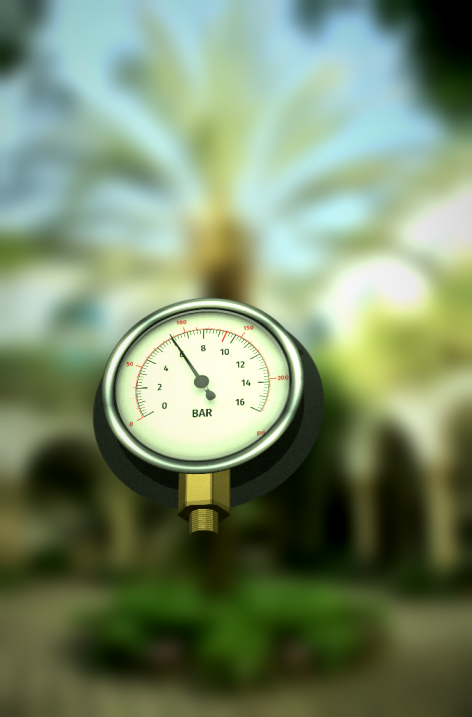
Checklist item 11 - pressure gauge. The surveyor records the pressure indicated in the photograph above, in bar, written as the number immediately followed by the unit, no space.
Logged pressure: 6bar
